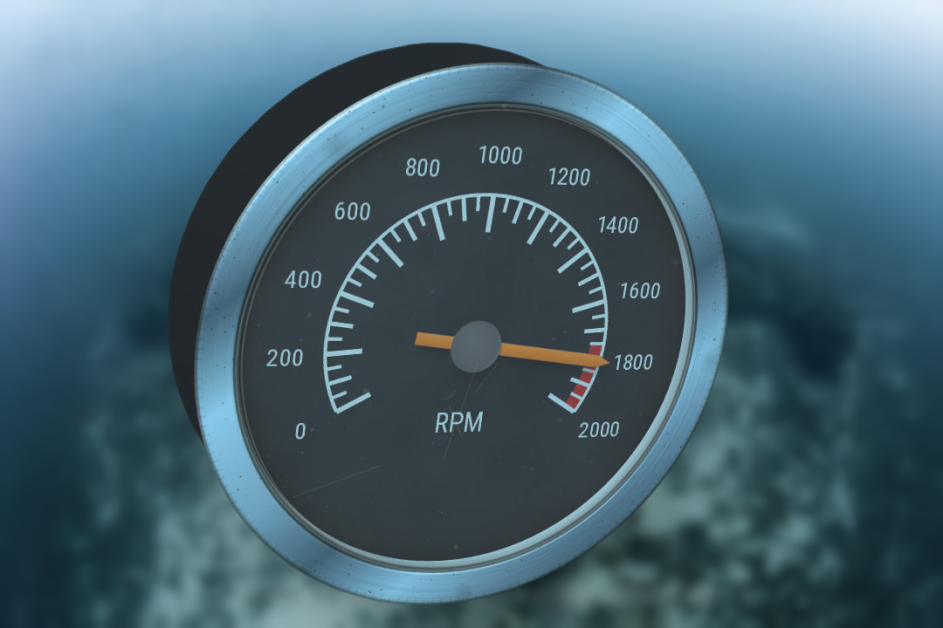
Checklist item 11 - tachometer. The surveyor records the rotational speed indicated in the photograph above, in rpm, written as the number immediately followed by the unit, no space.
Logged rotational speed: 1800rpm
